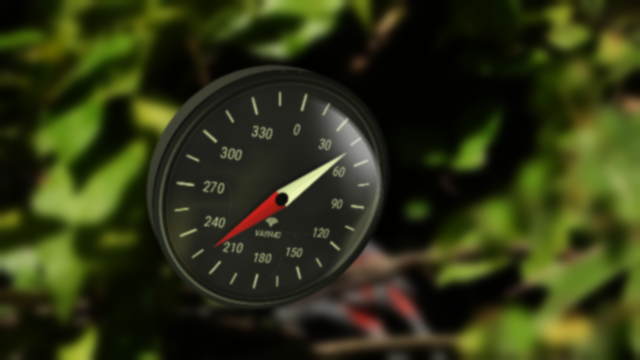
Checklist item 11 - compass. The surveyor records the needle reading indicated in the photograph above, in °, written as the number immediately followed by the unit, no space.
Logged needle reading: 225°
